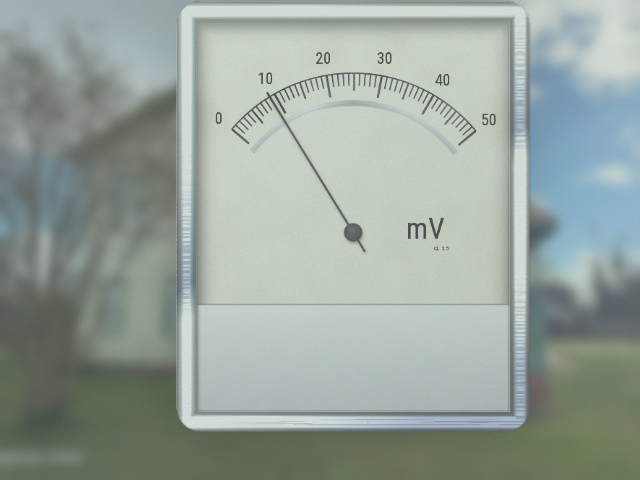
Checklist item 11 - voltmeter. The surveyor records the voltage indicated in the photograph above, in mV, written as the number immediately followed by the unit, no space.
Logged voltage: 9mV
